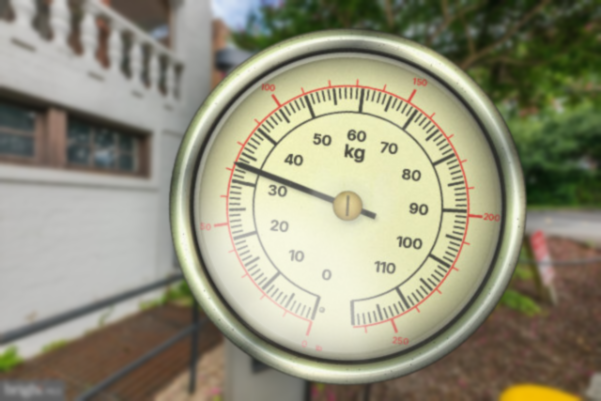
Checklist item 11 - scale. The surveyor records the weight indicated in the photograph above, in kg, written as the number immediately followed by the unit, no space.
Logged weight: 33kg
